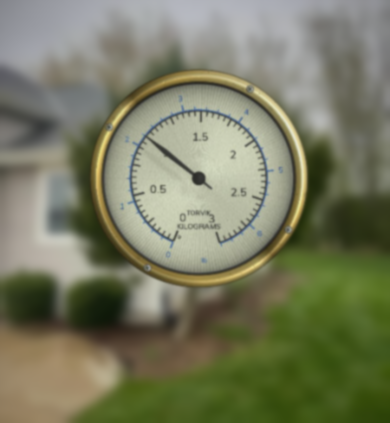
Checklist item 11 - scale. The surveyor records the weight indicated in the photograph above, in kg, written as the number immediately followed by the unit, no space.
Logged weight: 1kg
